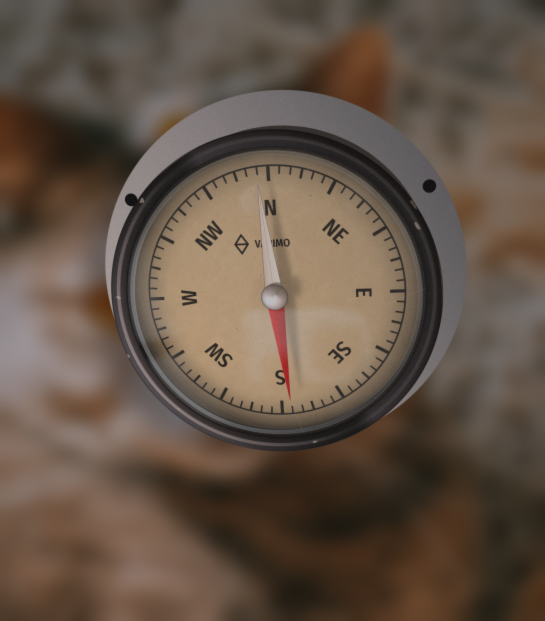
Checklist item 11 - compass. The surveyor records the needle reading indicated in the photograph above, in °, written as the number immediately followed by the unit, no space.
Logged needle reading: 175°
